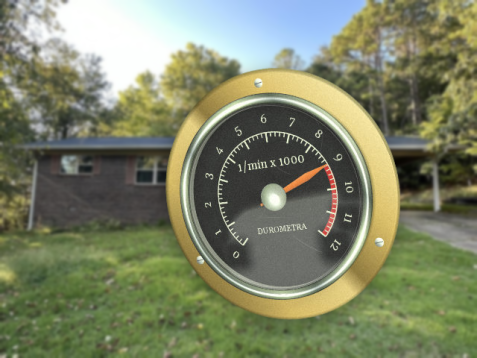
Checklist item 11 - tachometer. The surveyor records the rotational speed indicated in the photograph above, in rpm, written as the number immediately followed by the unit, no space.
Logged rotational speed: 9000rpm
